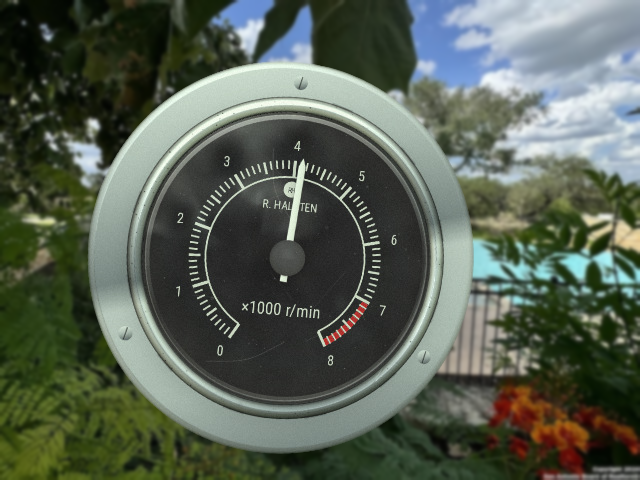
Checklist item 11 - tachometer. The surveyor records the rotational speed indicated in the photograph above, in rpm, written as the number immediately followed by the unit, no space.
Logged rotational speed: 4100rpm
